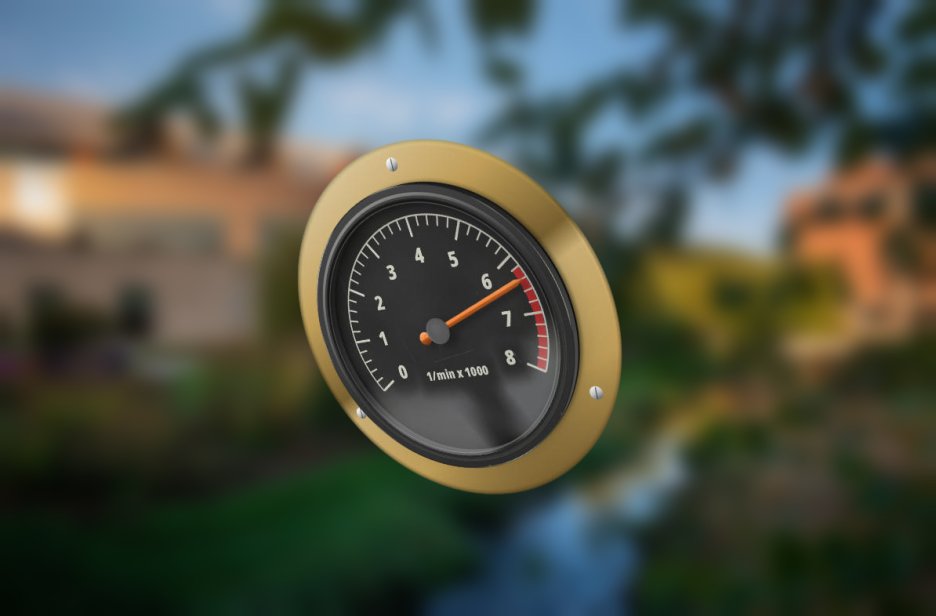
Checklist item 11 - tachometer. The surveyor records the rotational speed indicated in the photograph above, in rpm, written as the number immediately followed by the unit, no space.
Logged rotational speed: 6400rpm
